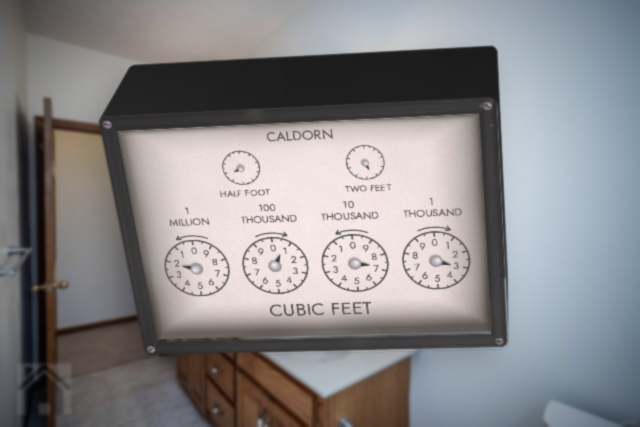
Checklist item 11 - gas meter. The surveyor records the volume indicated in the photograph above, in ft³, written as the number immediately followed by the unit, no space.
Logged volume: 207300ft³
